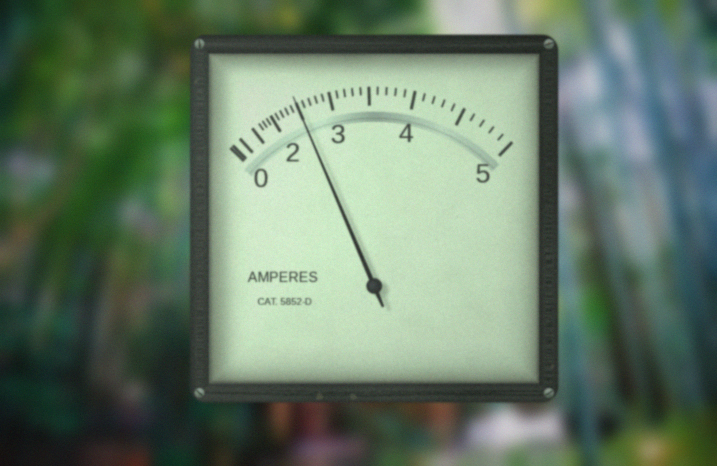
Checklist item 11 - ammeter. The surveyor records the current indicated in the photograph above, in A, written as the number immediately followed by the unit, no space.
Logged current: 2.5A
